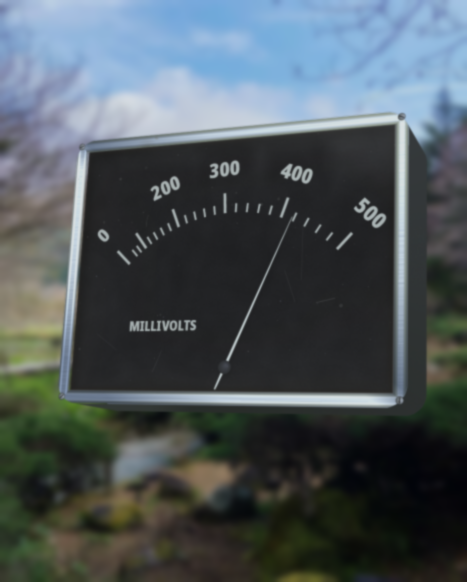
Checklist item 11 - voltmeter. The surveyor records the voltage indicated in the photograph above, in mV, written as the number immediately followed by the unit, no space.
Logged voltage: 420mV
